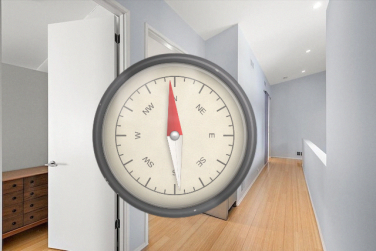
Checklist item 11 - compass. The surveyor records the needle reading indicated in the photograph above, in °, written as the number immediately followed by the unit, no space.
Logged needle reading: 355°
